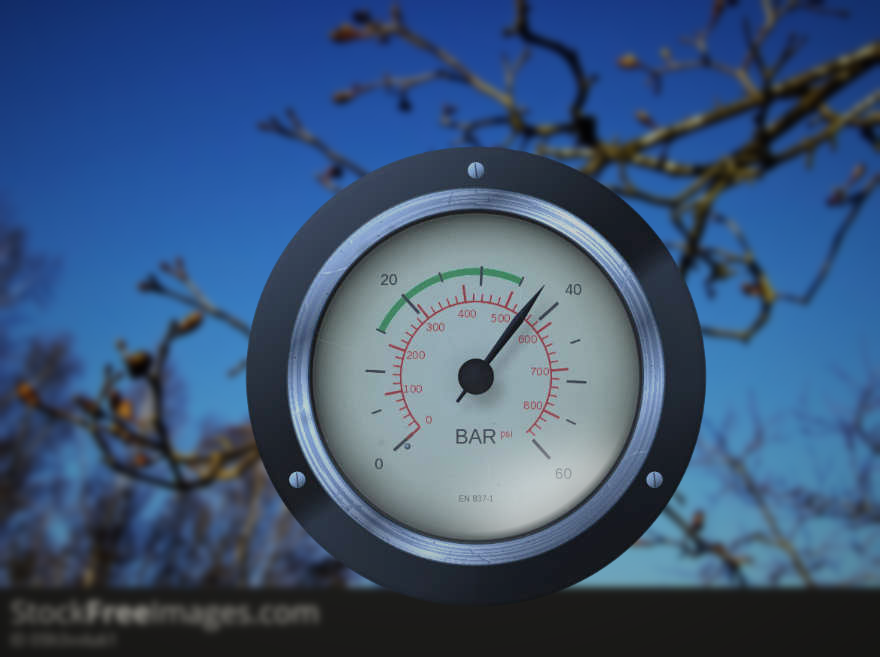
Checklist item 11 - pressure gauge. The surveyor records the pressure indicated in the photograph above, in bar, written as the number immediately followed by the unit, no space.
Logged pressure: 37.5bar
